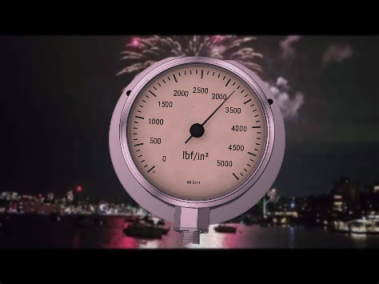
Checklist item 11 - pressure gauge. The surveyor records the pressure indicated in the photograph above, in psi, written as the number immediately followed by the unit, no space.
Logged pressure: 3200psi
